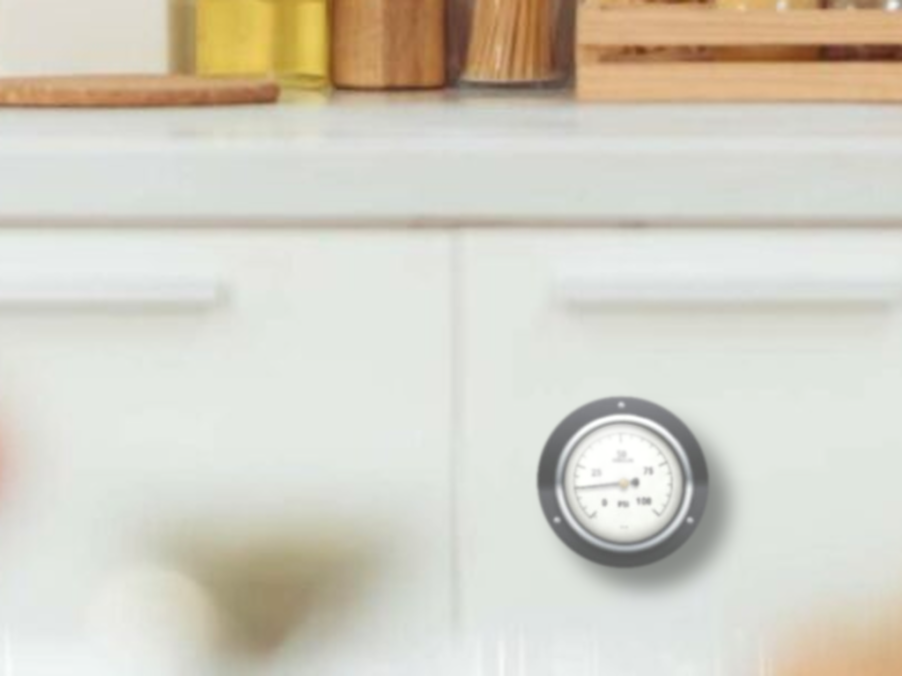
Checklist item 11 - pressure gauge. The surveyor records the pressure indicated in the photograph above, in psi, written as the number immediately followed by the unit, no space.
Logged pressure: 15psi
